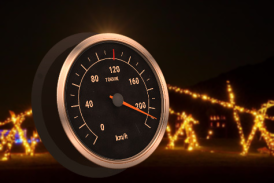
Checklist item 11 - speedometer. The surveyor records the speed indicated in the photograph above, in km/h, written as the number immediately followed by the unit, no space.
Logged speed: 210km/h
